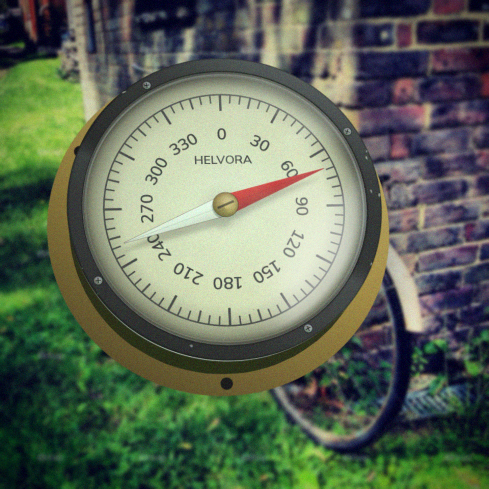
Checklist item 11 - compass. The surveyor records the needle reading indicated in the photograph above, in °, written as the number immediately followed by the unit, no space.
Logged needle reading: 70°
